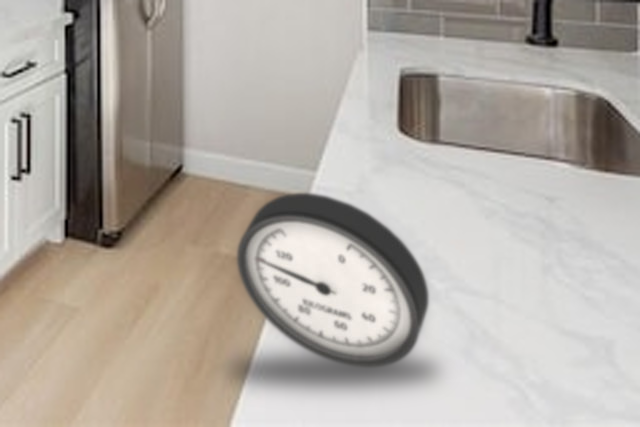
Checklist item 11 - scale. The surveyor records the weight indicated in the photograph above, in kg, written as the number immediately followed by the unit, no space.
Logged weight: 110kg
